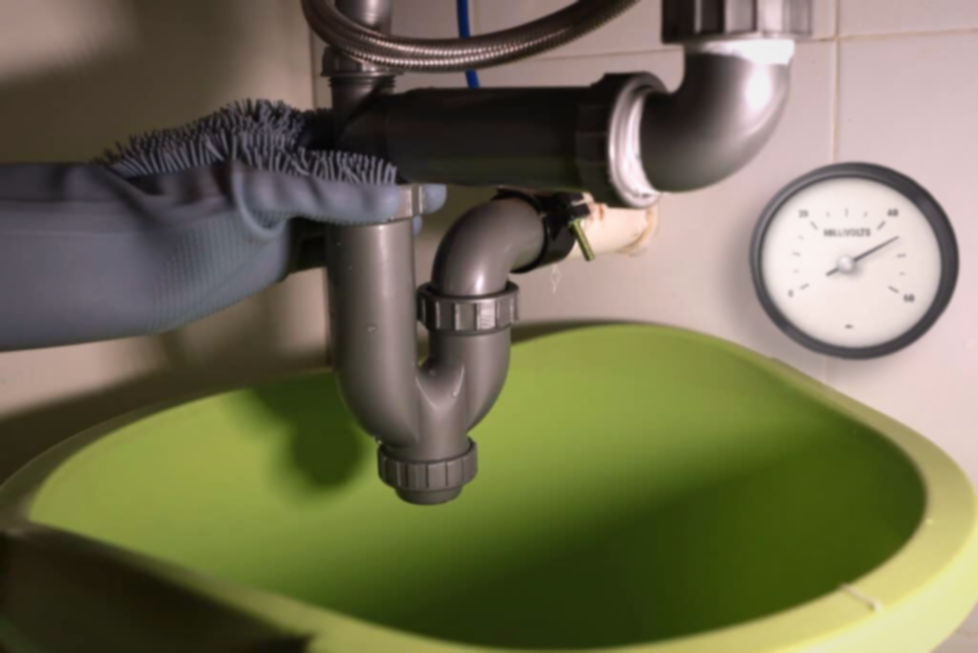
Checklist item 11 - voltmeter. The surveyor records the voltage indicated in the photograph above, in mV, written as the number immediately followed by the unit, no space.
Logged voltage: 45mV
